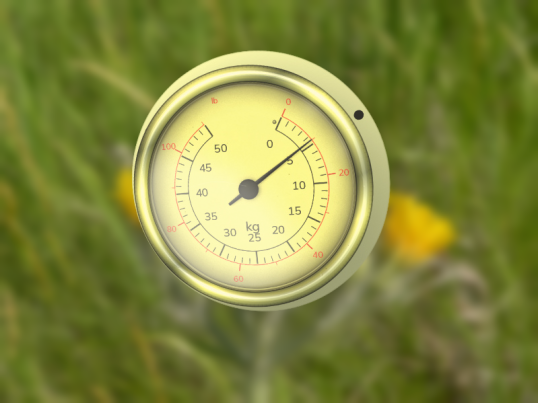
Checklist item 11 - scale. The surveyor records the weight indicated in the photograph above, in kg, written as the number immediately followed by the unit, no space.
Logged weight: 4.5kg
